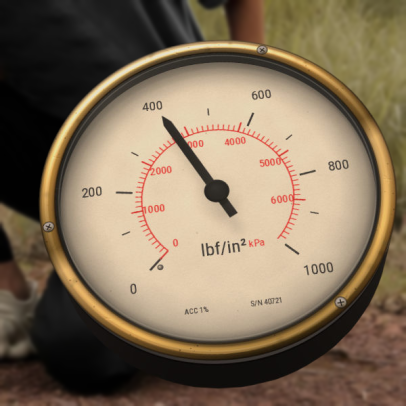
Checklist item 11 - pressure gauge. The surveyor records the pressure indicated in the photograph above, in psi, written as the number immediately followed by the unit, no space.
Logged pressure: 400psi
